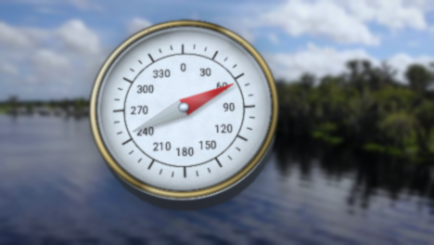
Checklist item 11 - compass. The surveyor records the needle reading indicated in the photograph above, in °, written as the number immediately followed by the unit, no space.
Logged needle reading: 65°
